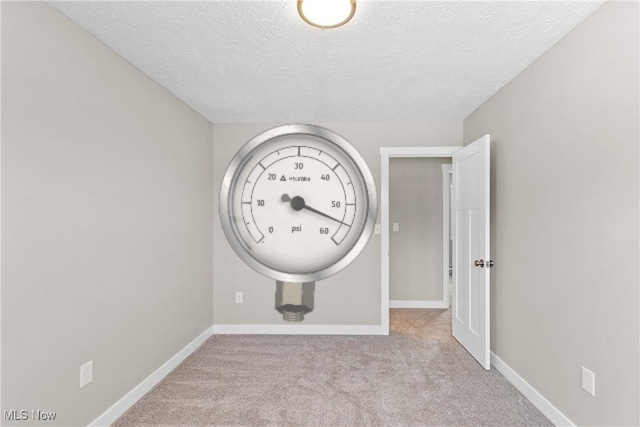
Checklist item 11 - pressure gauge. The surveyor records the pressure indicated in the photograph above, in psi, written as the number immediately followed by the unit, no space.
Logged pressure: 55psi
